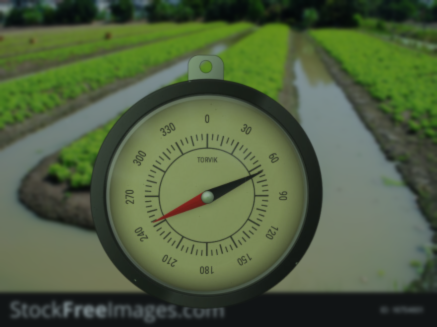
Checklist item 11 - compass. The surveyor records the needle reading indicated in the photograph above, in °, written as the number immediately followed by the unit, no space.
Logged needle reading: 245°
